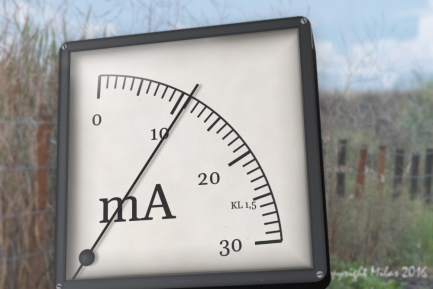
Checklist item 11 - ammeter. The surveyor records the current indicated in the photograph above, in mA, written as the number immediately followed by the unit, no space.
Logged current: 11mA
